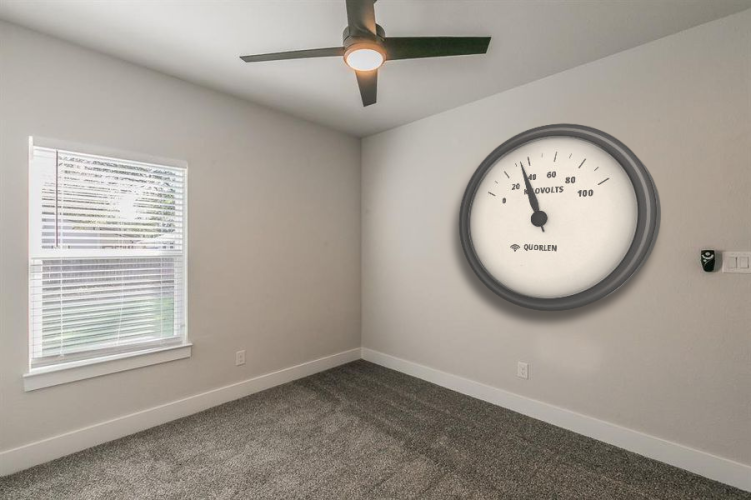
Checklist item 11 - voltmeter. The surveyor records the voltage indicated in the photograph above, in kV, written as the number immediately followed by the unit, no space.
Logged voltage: 35kV
